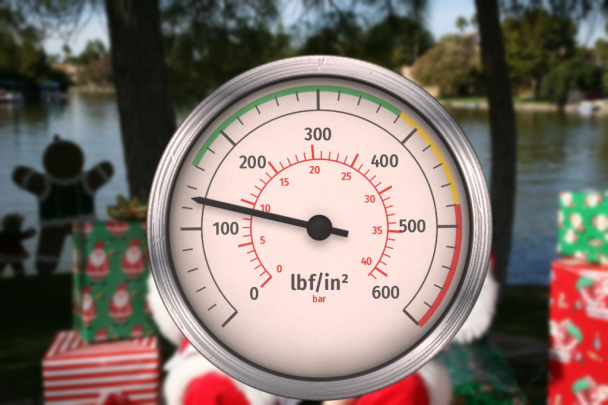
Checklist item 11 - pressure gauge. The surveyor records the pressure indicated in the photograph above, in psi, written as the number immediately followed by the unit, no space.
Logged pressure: 130psi
